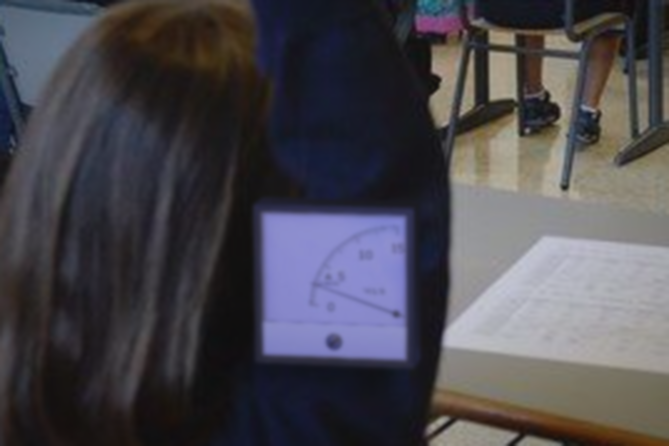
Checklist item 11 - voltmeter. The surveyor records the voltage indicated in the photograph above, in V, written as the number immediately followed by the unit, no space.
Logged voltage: 2.5V
